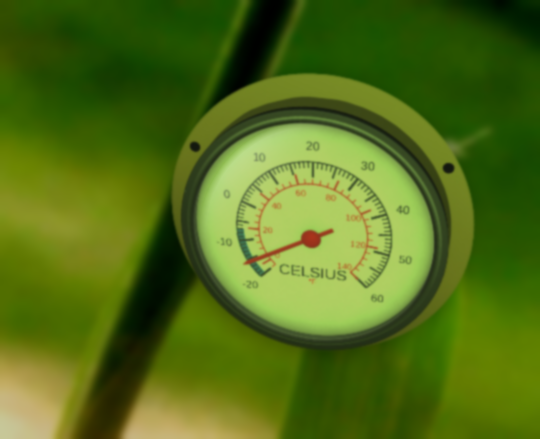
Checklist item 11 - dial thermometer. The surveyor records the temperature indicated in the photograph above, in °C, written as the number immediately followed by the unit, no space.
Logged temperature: -15°C
